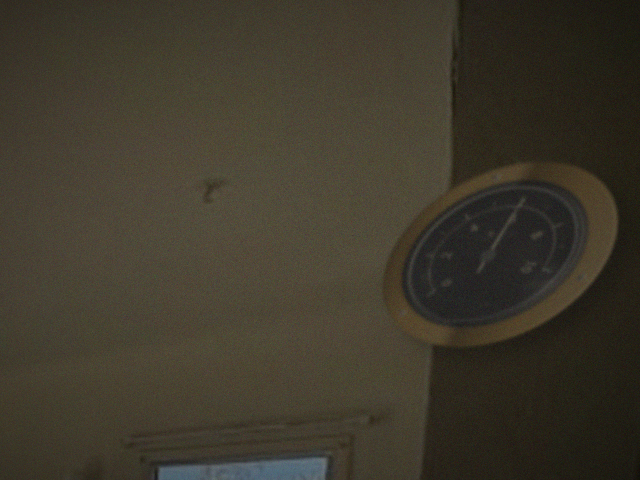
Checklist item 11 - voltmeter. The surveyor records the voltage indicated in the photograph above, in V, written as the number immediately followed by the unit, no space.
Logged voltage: 6V
